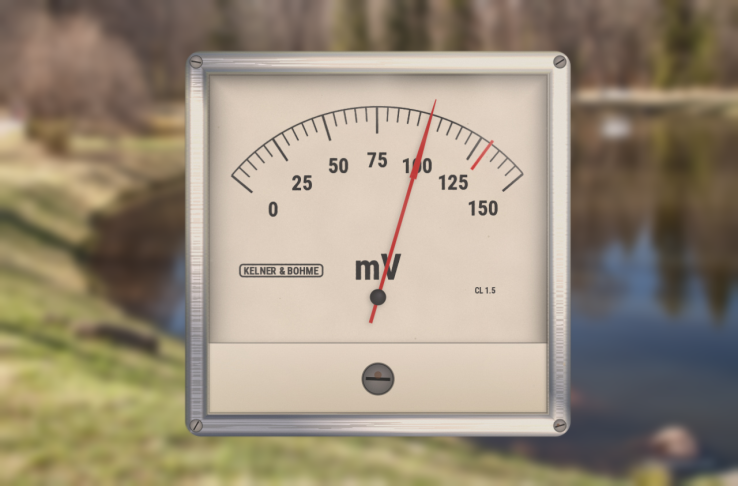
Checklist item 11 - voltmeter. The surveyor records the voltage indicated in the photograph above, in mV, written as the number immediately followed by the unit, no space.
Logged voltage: 100mV
